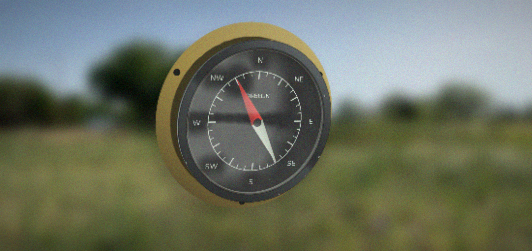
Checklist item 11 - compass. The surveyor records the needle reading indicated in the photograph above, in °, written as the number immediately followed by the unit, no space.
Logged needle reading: 330°
